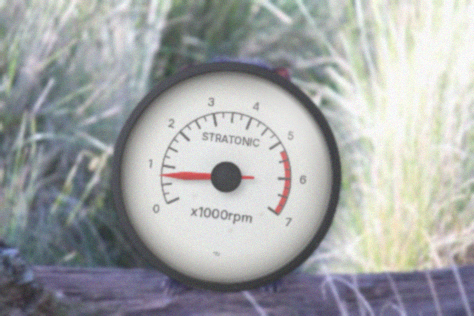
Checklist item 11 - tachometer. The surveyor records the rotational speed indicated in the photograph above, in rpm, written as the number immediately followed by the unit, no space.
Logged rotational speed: 750rpm
